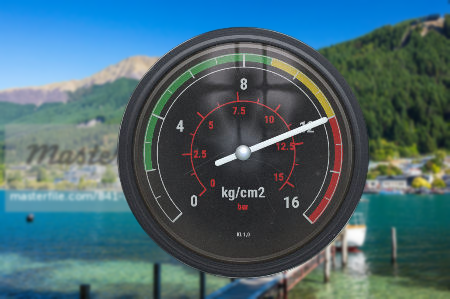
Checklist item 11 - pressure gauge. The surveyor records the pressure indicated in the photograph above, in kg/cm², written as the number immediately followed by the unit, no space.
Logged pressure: 12kg/cm²
